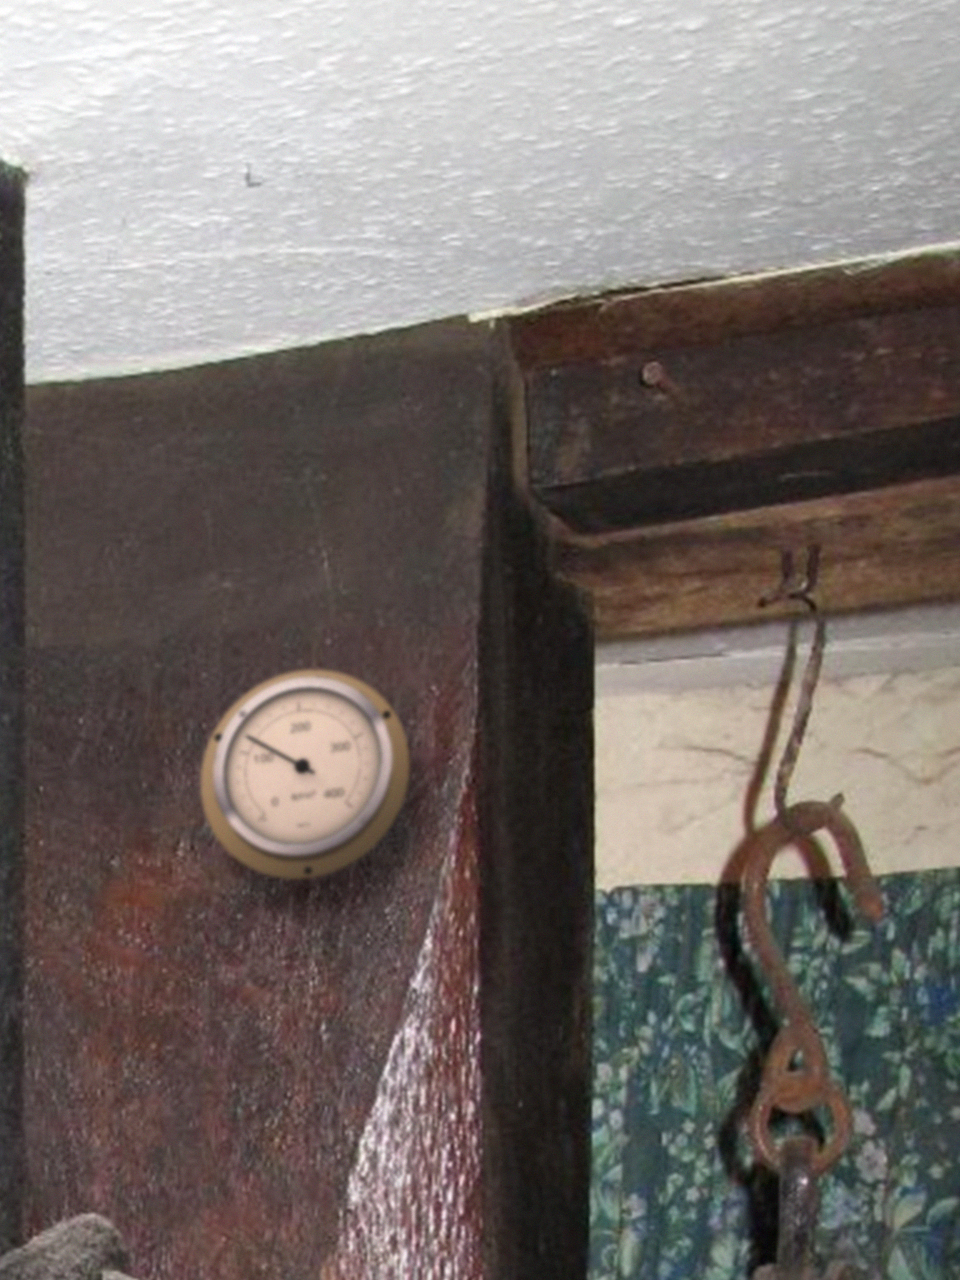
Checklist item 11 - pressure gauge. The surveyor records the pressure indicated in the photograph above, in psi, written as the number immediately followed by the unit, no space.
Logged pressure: 120psi
